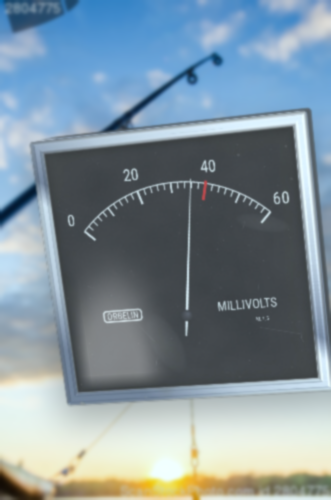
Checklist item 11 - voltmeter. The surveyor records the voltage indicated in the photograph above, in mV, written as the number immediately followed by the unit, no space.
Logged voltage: 36mV
